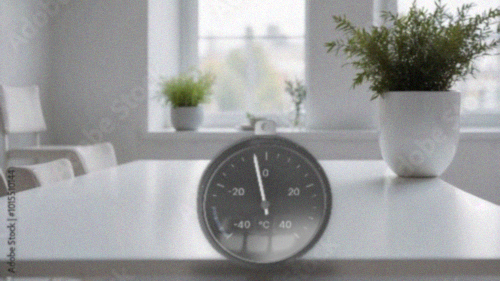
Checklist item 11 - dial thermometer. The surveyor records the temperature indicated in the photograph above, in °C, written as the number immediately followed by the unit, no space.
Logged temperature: -4°C
